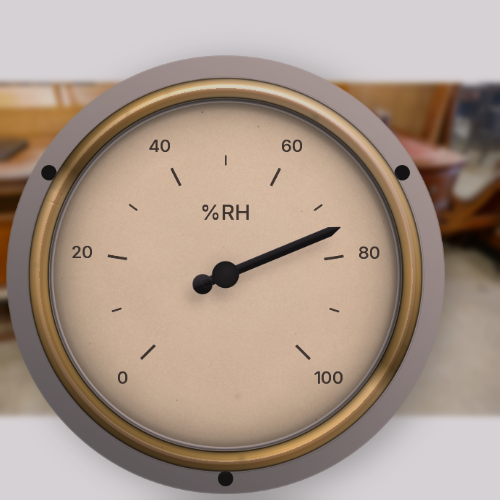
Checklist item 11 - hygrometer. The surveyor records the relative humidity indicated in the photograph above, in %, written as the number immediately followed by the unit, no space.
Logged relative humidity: 75%
